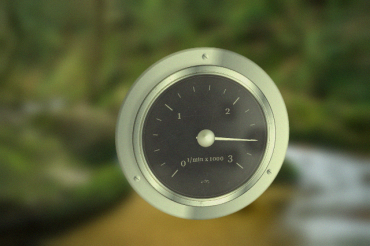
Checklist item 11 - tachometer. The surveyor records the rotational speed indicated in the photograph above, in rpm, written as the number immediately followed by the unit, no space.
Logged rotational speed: 2600rpm
